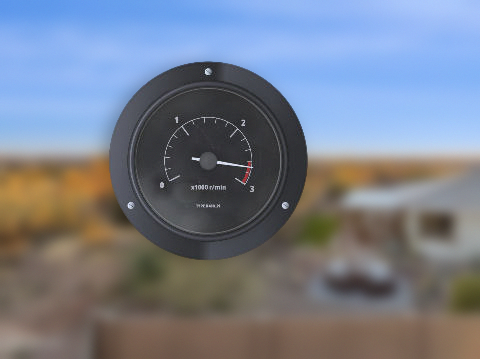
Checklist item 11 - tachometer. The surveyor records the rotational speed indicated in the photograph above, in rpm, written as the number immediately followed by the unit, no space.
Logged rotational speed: 2700rpm
